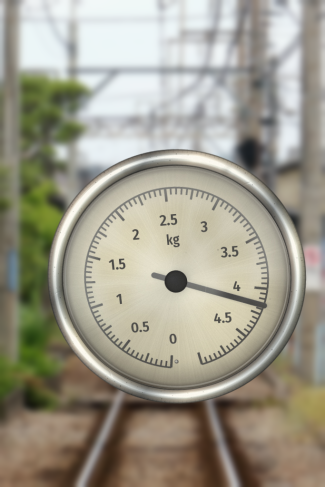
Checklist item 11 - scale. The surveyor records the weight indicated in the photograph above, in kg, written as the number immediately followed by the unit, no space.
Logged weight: 4.15kg
